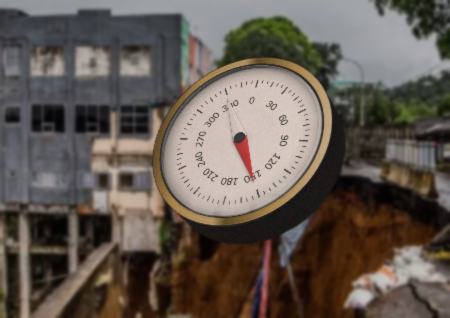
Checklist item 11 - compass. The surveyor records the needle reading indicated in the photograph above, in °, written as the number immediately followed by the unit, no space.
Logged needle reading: 150°
